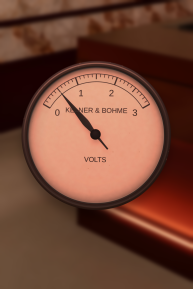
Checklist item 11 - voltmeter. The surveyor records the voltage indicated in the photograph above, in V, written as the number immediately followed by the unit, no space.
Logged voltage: 0.5V
